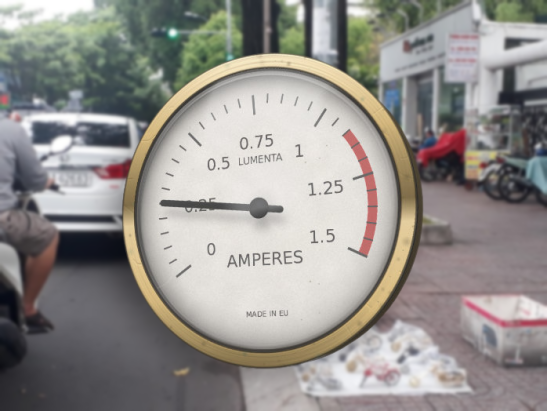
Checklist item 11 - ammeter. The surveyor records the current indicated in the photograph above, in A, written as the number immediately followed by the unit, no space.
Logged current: 0.25A
